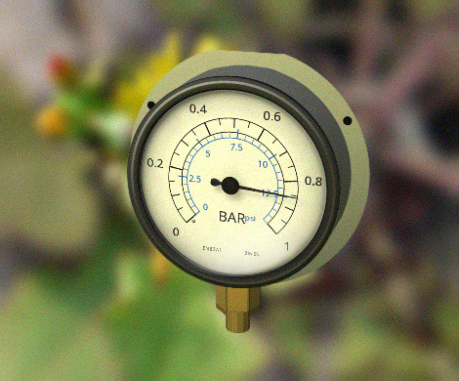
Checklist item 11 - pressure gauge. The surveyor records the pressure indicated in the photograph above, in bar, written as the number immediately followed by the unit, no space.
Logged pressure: 0.85bar
